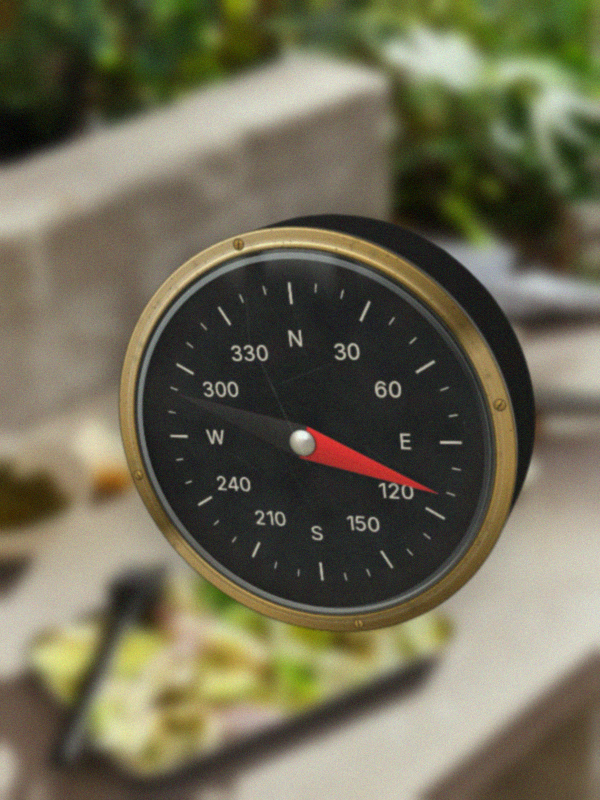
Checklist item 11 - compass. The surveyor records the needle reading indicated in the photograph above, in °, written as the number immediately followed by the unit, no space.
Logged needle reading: 110°
